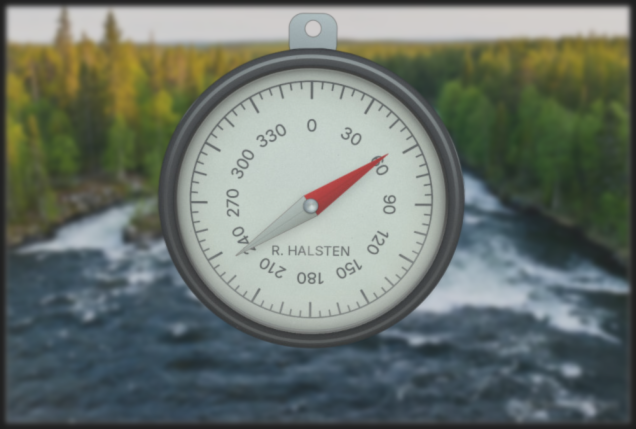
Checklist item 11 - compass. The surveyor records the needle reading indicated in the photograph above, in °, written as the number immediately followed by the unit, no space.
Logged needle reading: 55°
